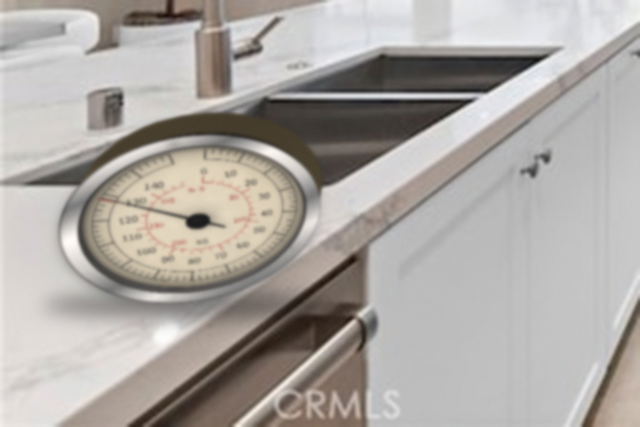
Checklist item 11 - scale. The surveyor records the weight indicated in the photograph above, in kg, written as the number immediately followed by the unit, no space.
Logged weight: 130kg
